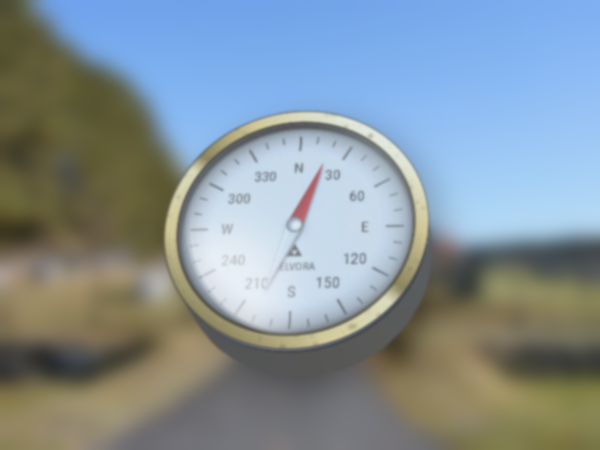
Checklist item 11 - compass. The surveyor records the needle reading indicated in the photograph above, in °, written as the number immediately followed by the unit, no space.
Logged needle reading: 20°
